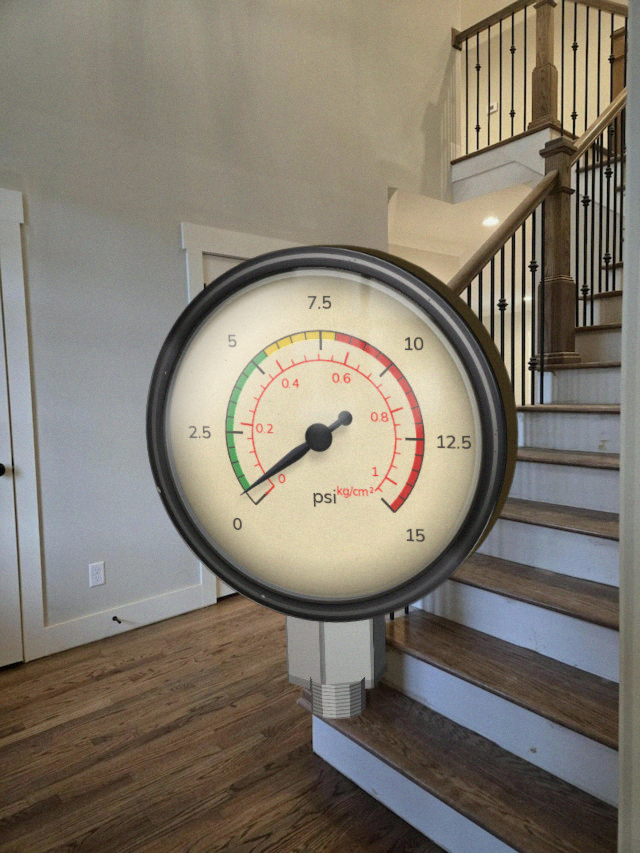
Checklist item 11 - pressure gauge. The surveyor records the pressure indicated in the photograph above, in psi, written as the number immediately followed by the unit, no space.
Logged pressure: 0.5psi
